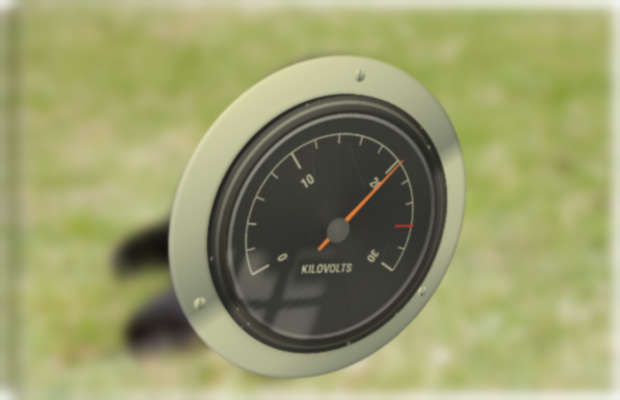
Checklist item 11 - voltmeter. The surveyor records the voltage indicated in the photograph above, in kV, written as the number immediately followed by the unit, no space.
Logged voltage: 20kV
